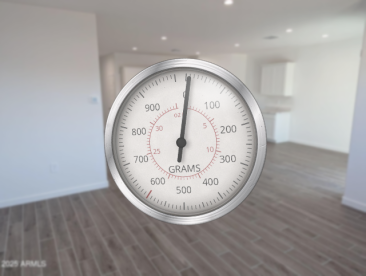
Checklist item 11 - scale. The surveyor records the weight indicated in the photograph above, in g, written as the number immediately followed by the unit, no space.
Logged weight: 10g
